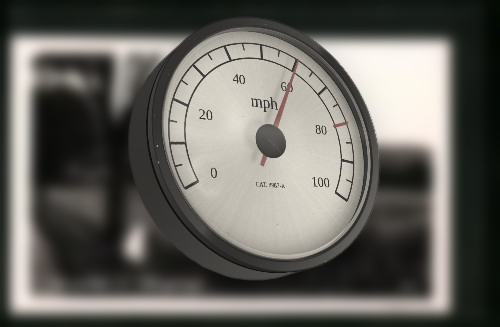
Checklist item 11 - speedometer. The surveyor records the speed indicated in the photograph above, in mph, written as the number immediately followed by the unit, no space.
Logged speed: 60mph
